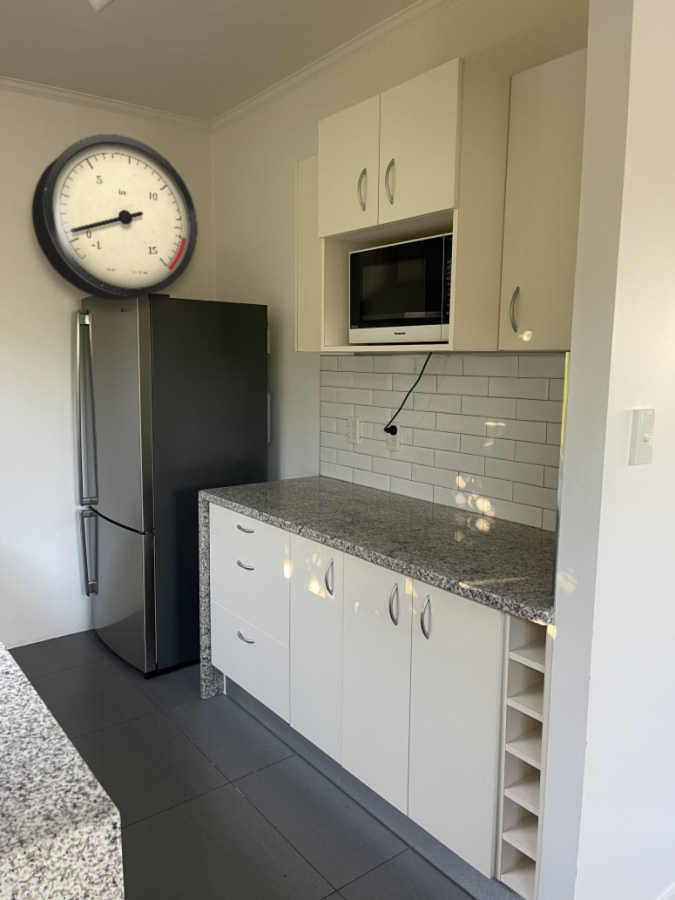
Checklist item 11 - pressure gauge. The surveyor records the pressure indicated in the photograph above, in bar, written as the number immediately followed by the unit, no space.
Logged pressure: 0.5bar
